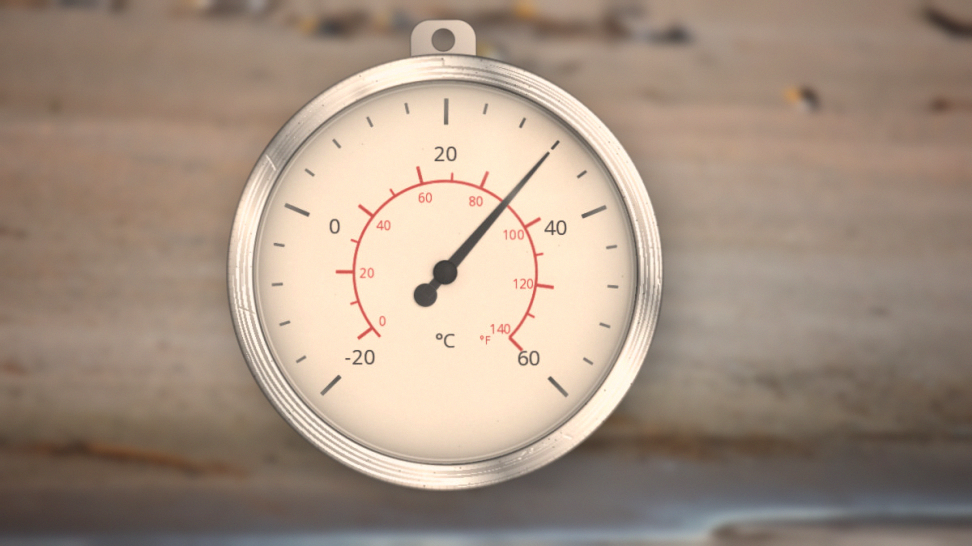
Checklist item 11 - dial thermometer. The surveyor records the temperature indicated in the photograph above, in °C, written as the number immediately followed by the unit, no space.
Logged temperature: 32°C
